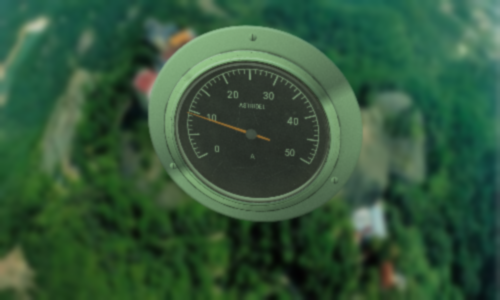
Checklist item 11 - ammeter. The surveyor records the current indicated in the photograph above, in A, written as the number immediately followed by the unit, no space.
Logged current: 10A
